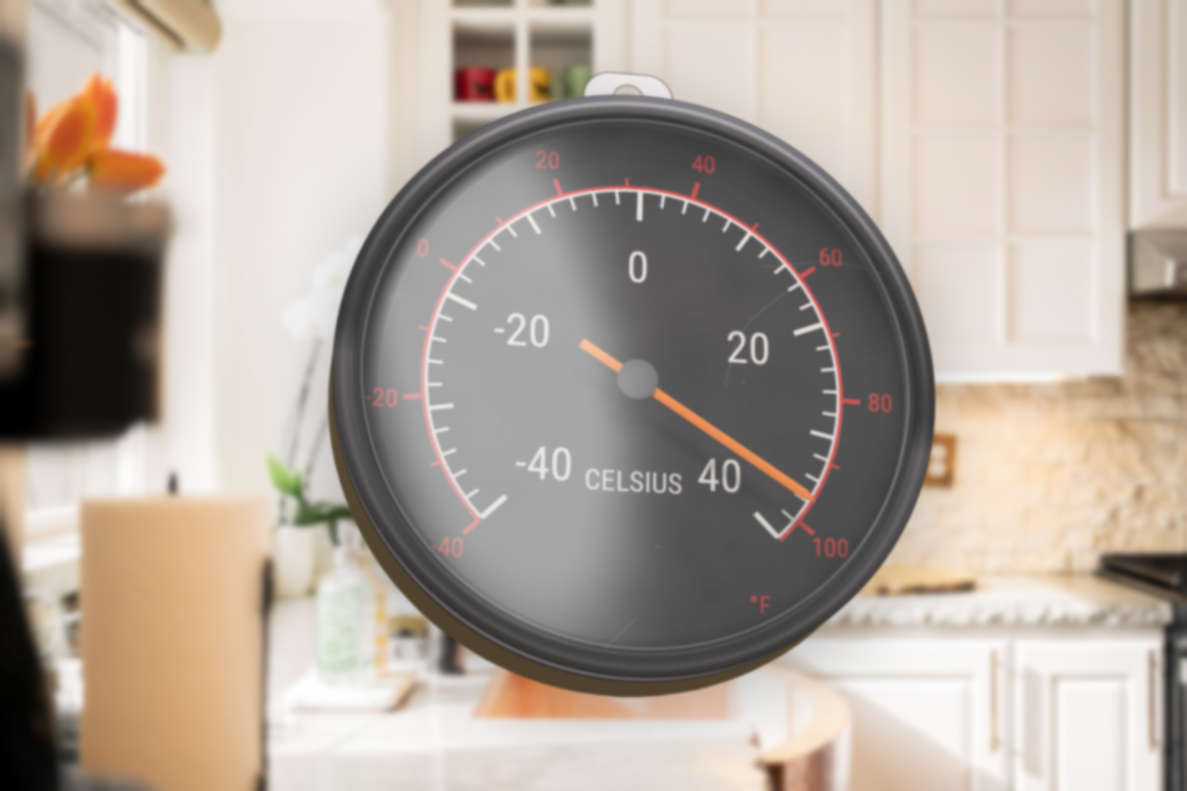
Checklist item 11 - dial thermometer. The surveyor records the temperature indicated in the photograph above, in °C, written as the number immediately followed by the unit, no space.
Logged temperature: 36°C
